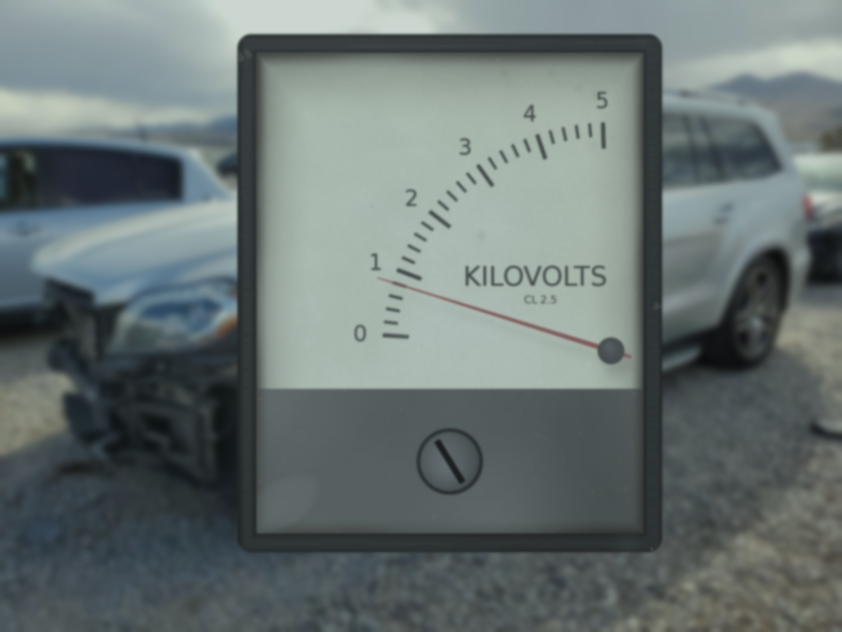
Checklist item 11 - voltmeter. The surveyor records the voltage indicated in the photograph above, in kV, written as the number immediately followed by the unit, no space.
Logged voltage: 0.8kV
